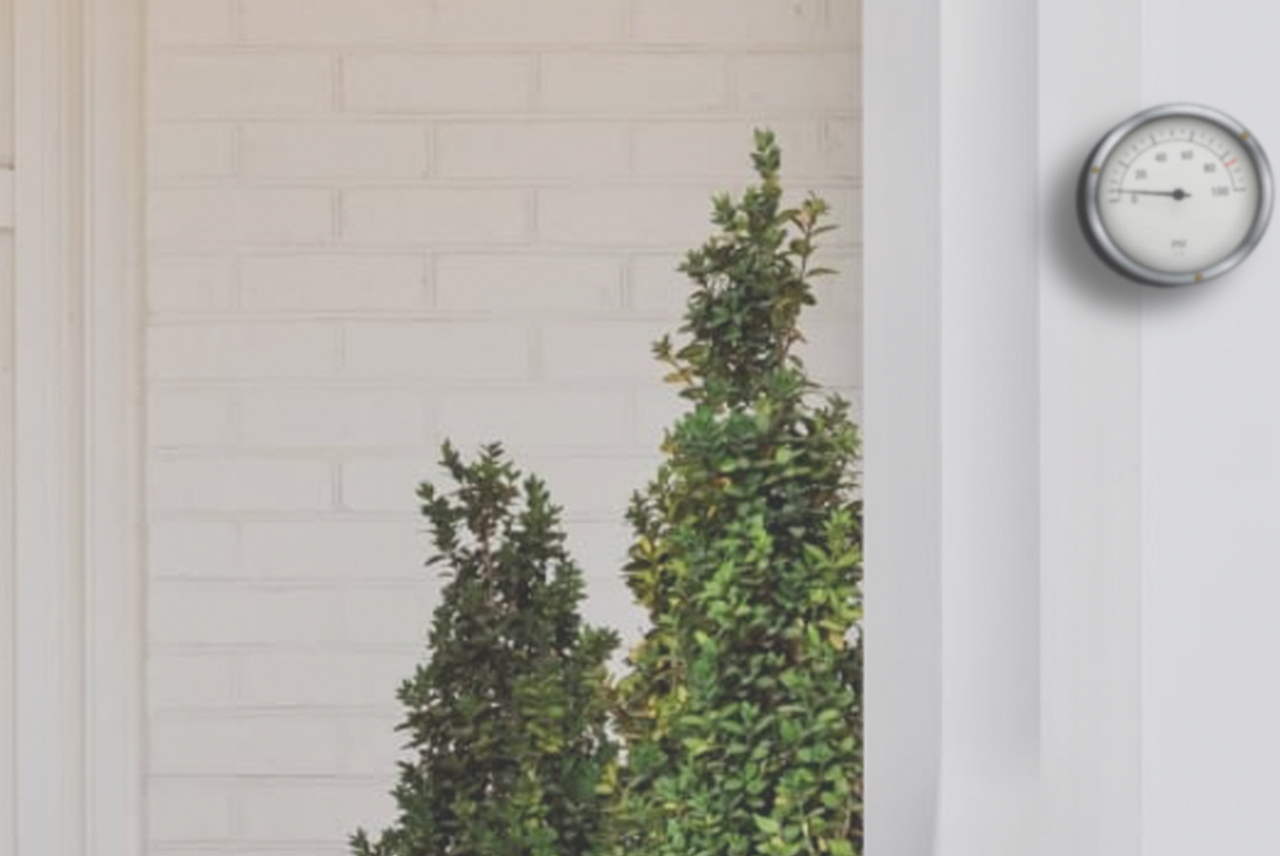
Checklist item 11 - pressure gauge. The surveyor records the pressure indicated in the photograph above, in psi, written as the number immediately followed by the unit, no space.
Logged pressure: 5psi
